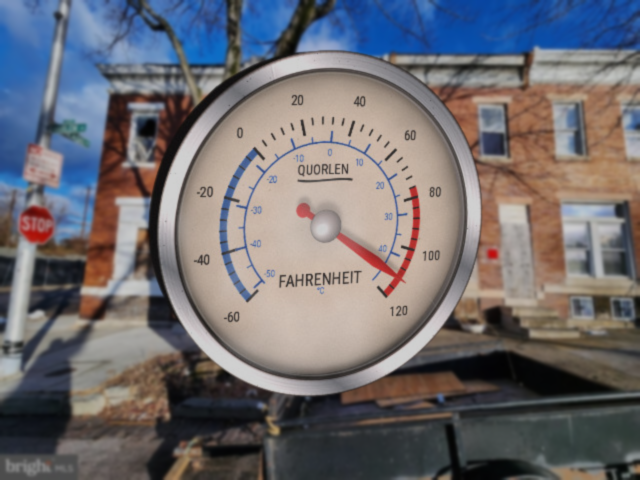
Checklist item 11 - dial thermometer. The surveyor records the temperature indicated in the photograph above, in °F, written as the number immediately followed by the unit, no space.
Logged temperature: 112°F
